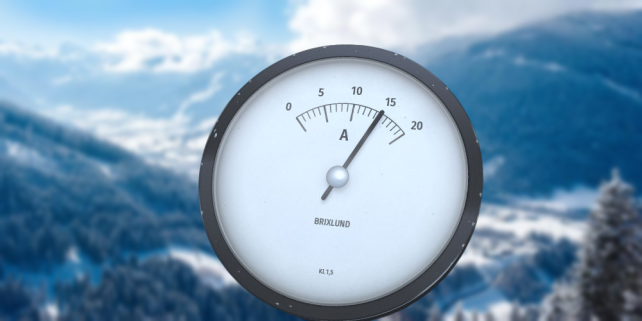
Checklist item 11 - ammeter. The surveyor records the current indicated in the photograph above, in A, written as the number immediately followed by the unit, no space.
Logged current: 15A
